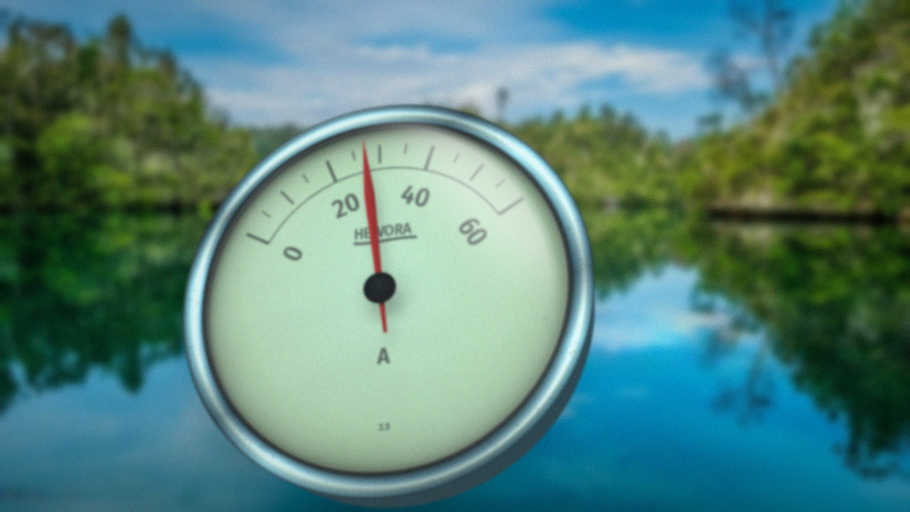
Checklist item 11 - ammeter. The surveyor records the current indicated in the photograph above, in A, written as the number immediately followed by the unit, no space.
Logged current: 27.5A
